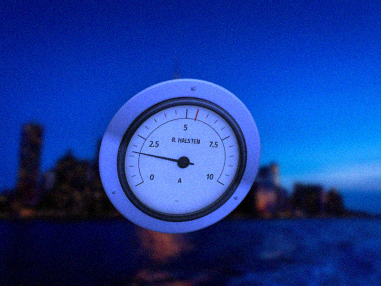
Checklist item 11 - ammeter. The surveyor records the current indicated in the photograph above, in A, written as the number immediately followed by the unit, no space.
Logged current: 1.75A
